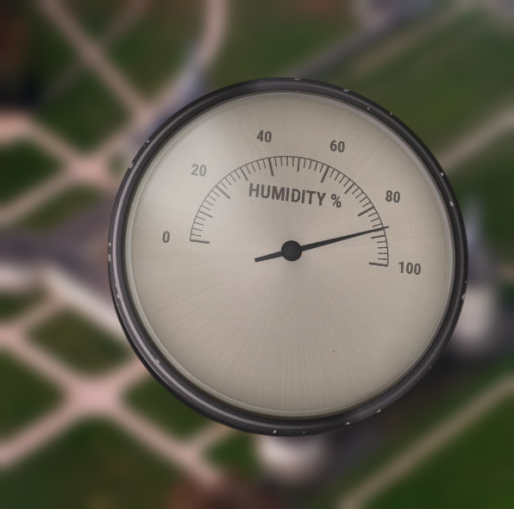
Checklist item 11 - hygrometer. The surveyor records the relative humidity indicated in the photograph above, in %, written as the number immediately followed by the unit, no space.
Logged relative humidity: 88%
